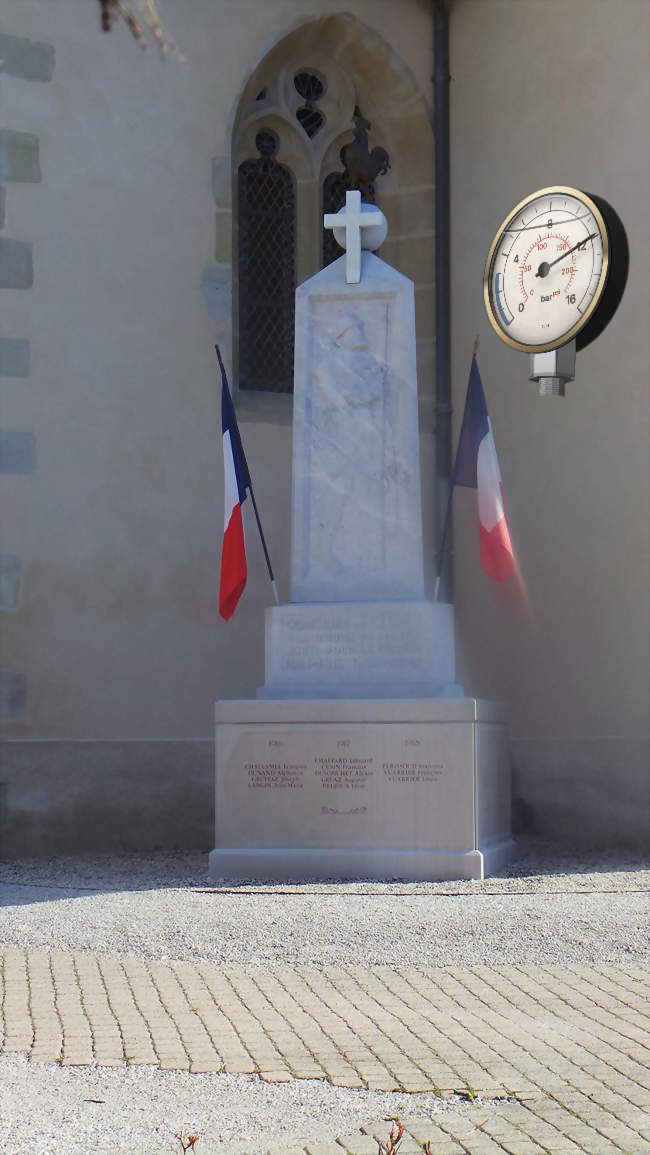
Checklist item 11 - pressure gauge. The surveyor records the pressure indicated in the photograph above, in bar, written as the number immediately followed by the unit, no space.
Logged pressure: 12bar
